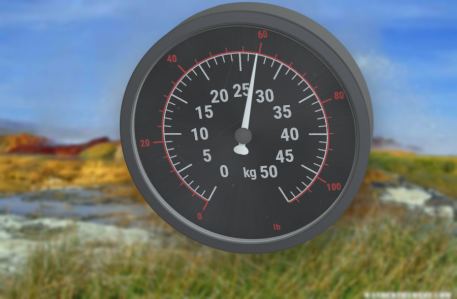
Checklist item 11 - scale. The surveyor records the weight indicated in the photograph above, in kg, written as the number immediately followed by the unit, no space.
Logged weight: 27kg
